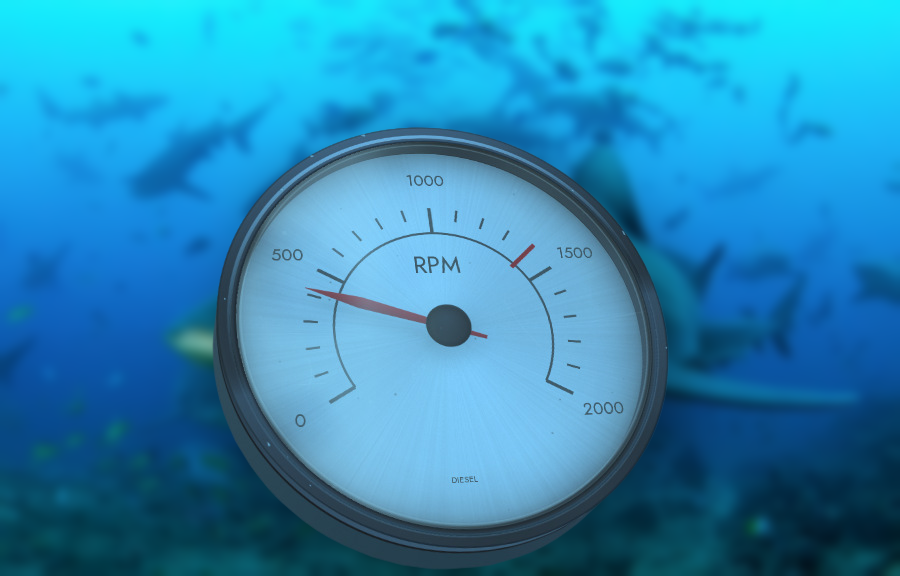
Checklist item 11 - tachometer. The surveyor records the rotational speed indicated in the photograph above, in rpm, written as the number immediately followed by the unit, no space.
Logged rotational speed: 400rpm
